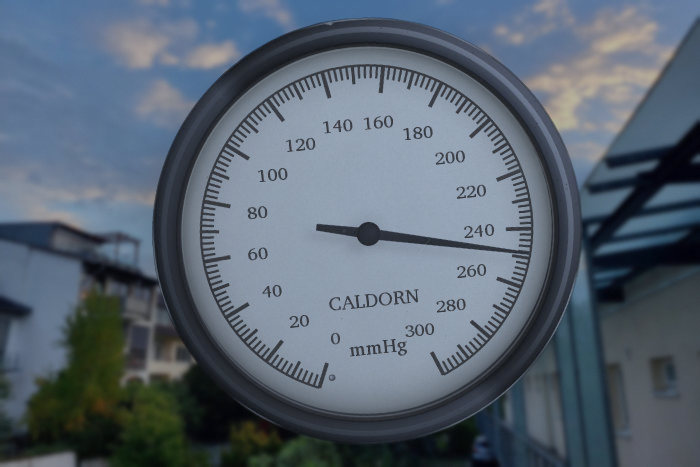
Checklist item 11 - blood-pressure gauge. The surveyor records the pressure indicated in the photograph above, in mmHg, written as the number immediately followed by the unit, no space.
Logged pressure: 248mmHg
